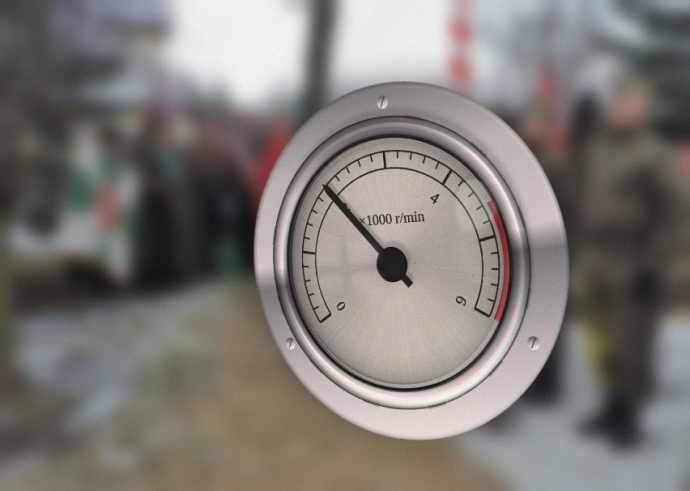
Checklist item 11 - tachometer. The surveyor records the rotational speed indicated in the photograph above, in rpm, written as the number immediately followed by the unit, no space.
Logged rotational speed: 2000rpm
